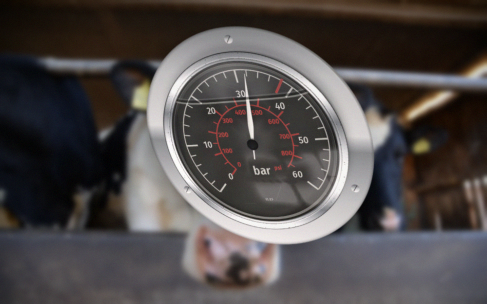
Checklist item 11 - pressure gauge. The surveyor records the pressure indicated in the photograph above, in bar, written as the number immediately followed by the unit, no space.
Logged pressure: 32bar
